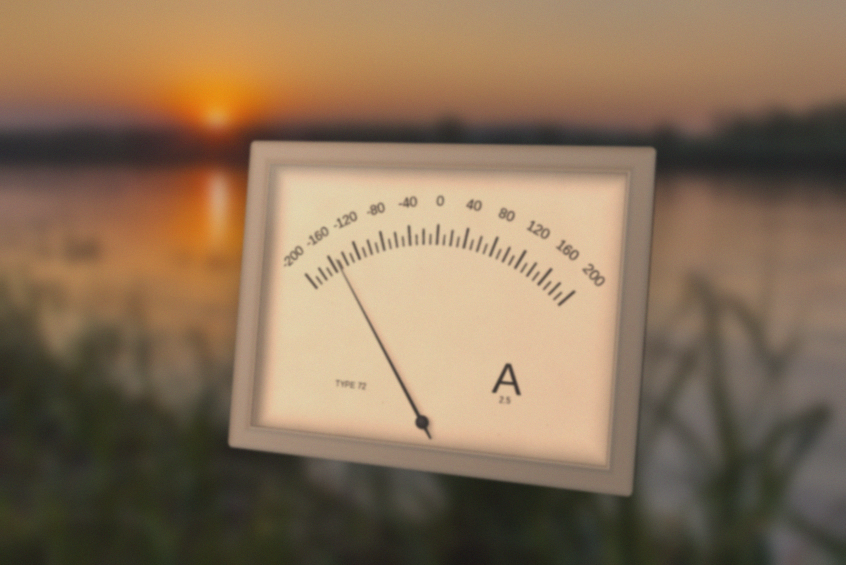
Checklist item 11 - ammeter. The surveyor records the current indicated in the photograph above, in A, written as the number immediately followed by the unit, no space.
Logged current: -150A
